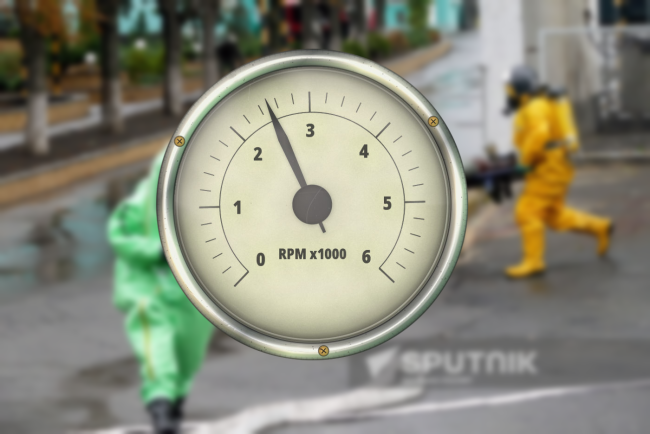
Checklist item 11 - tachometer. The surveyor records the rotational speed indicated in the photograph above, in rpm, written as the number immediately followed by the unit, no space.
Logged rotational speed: 2500rpm
